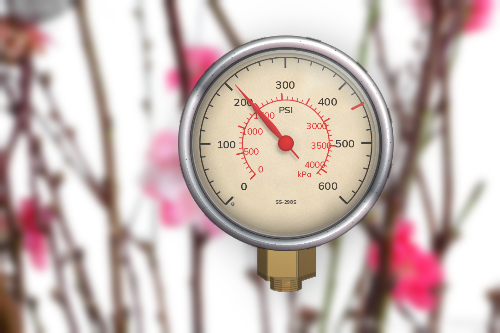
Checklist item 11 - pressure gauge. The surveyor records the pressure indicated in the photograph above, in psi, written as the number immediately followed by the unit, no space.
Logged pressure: 210psi
